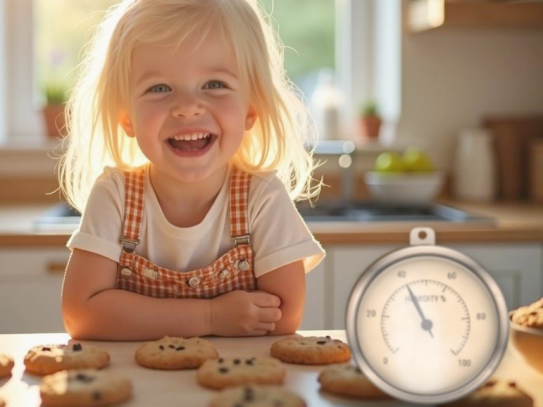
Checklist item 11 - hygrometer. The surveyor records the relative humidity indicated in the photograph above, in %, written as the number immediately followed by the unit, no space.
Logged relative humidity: 40%
